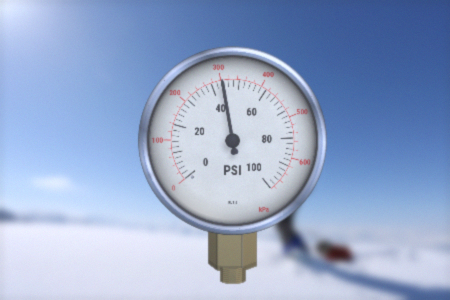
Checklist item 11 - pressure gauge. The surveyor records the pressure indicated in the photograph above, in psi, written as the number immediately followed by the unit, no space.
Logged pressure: 44psi
